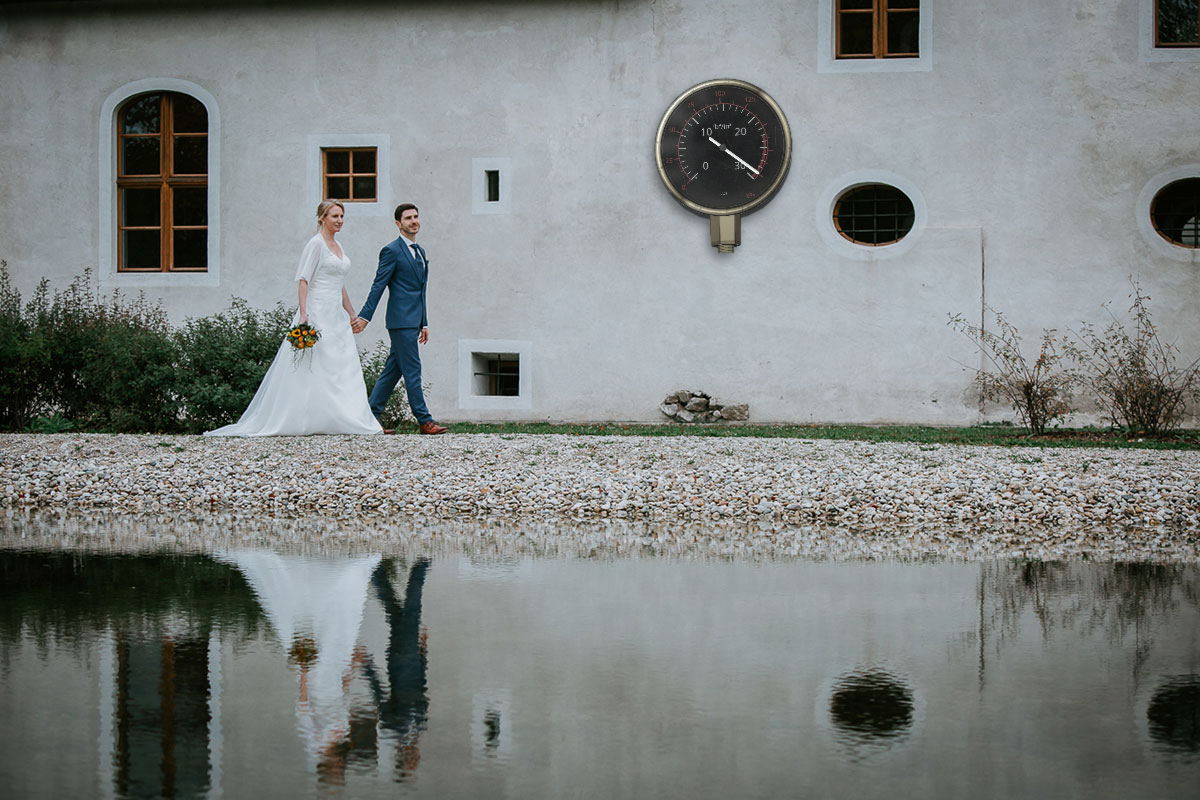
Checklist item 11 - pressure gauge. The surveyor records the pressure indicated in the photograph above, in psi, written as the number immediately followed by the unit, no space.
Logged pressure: 29psi
